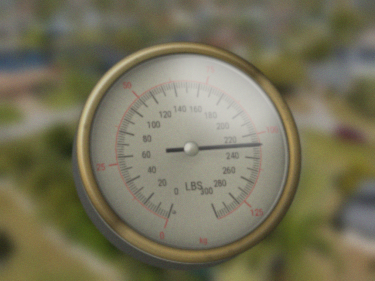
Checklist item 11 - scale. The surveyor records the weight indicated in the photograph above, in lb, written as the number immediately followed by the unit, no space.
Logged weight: 230lb
